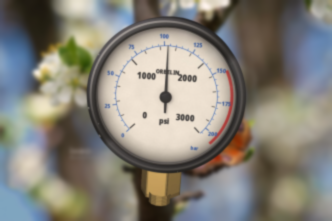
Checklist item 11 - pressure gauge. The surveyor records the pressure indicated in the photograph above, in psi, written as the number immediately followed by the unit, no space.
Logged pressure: 1500psi
